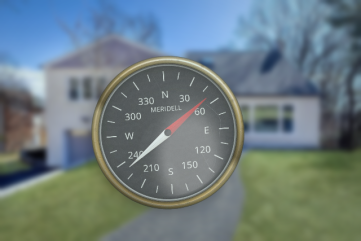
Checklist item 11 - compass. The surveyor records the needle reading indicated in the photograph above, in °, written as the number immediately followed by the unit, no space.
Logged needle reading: 52.5°
